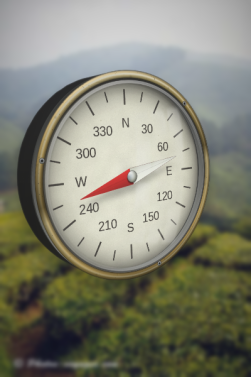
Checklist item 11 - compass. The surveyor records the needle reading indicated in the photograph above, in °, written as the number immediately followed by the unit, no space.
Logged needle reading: 255°
